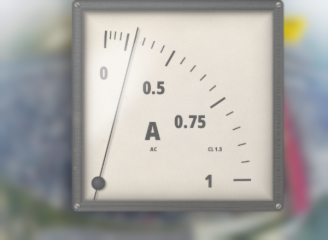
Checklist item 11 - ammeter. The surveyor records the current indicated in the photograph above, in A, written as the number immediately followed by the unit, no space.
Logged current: 0.3A
